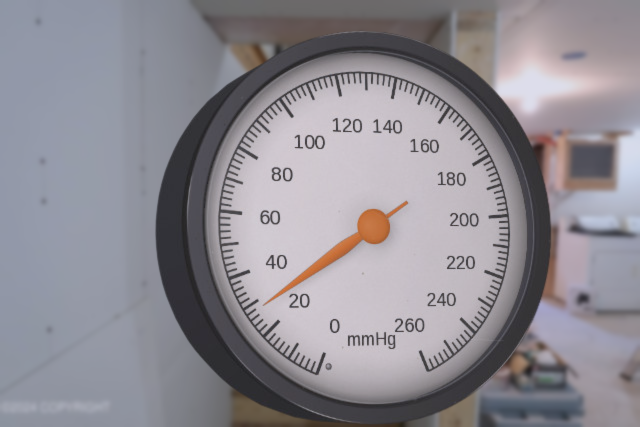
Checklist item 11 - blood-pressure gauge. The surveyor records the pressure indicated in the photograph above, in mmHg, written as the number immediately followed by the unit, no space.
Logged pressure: 28mmHg
